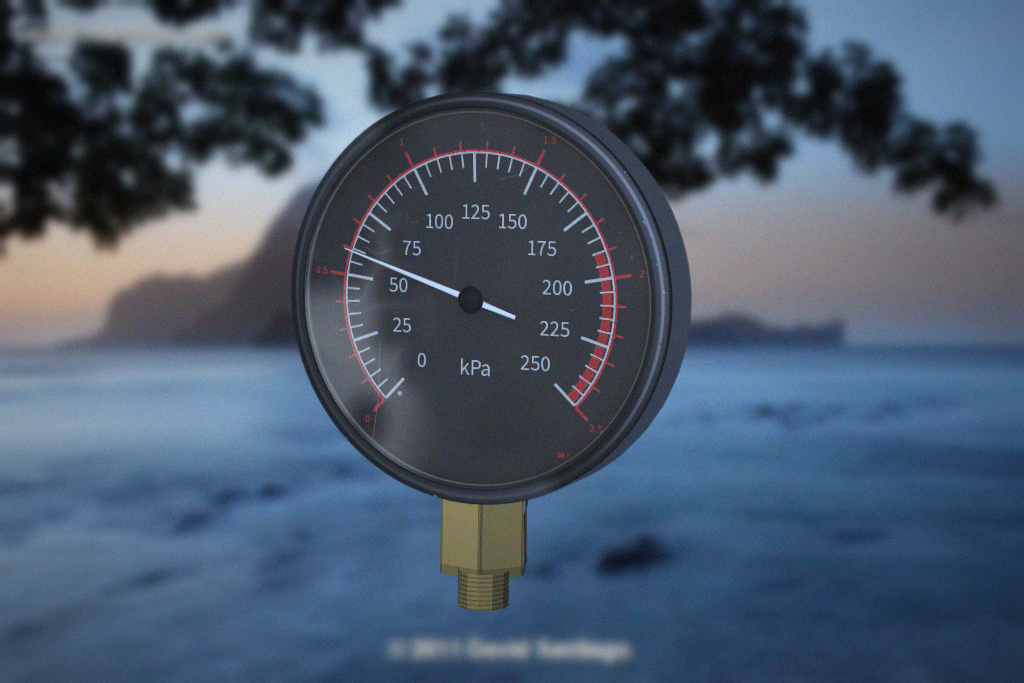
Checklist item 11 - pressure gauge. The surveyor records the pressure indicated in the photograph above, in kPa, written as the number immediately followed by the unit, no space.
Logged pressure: 60kPa
